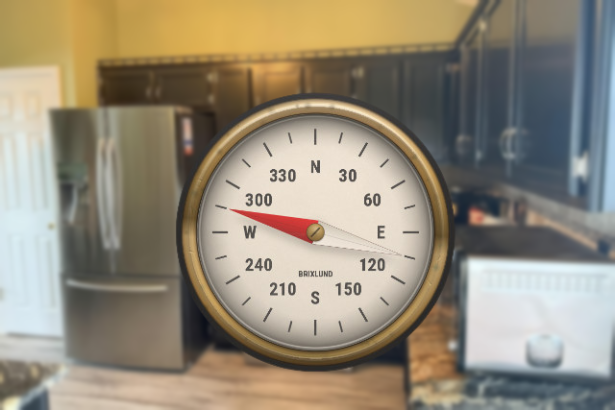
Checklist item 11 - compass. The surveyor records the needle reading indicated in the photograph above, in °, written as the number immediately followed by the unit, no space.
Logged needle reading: 285°
